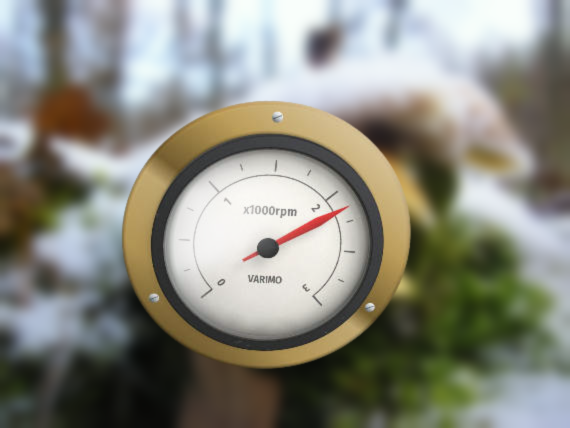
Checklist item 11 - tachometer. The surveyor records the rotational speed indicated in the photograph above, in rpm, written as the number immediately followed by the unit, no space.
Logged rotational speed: 2125rpm
